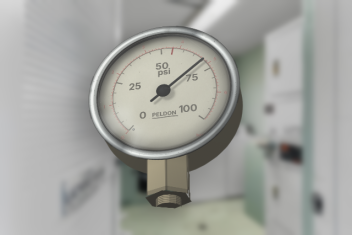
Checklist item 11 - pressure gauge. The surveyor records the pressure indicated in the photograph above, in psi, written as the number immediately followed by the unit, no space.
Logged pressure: 70psi
